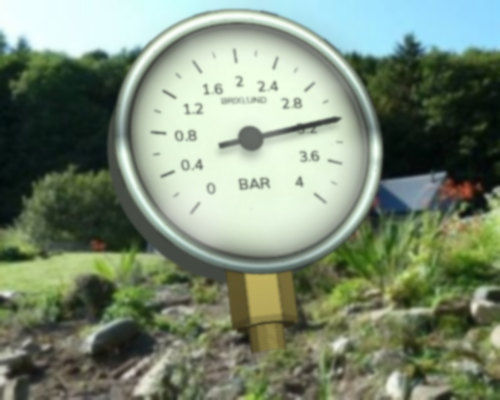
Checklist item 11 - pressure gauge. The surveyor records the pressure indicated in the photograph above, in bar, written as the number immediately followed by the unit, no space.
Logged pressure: 3.2bar
